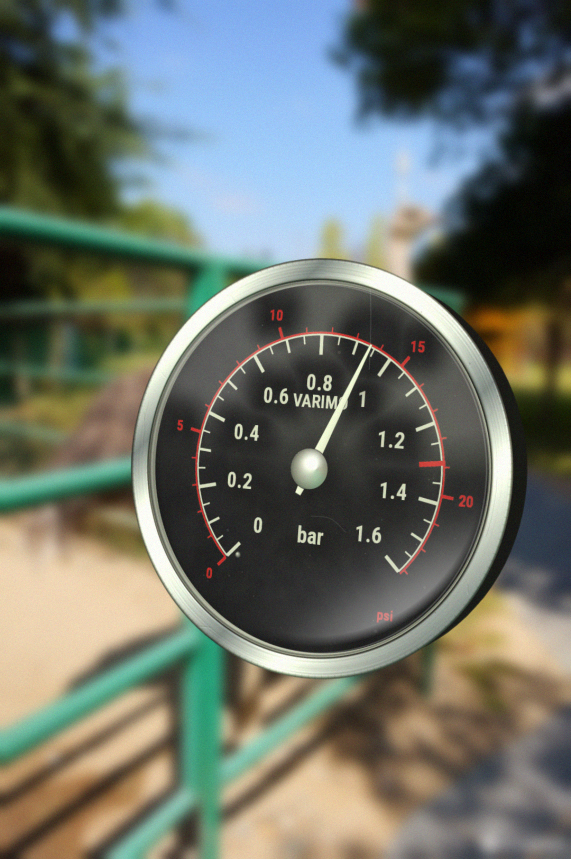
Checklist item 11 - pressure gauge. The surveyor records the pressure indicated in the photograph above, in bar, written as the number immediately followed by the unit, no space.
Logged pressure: 0.95bar
